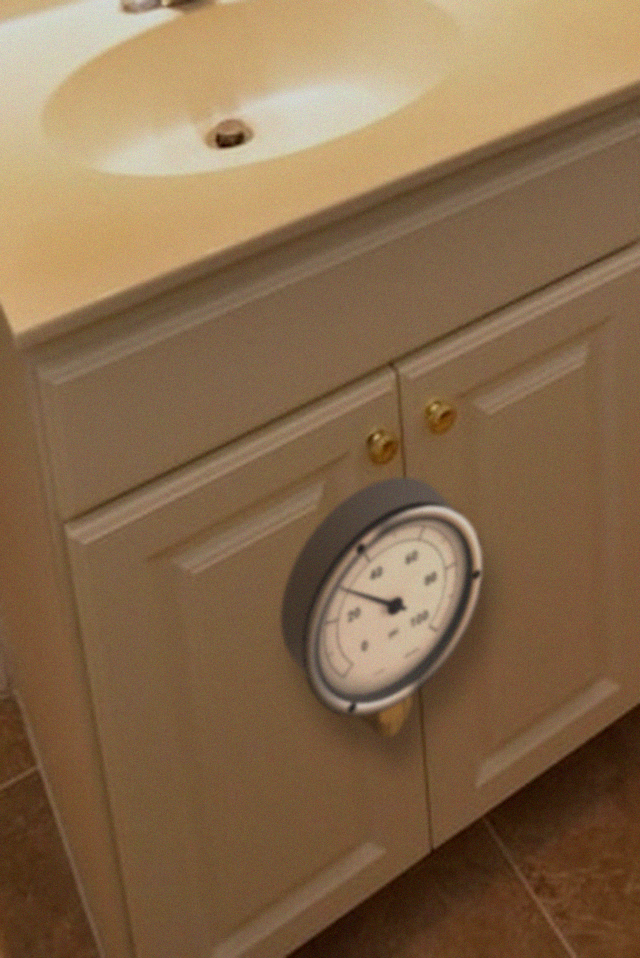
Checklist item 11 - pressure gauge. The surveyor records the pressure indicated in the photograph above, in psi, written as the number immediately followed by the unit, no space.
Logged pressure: 30psi
